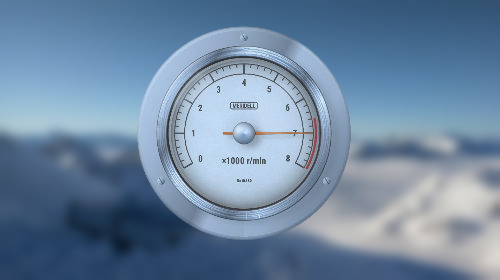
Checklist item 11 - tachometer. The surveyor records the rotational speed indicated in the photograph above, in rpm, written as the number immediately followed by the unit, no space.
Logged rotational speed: 7000rpm
